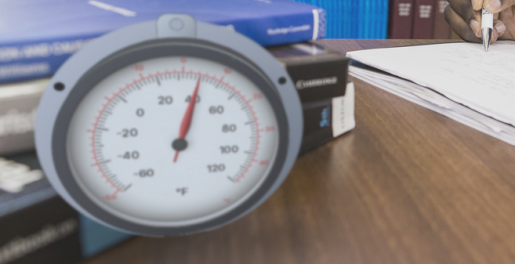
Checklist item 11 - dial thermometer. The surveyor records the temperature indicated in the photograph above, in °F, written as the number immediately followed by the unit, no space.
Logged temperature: 40°F
